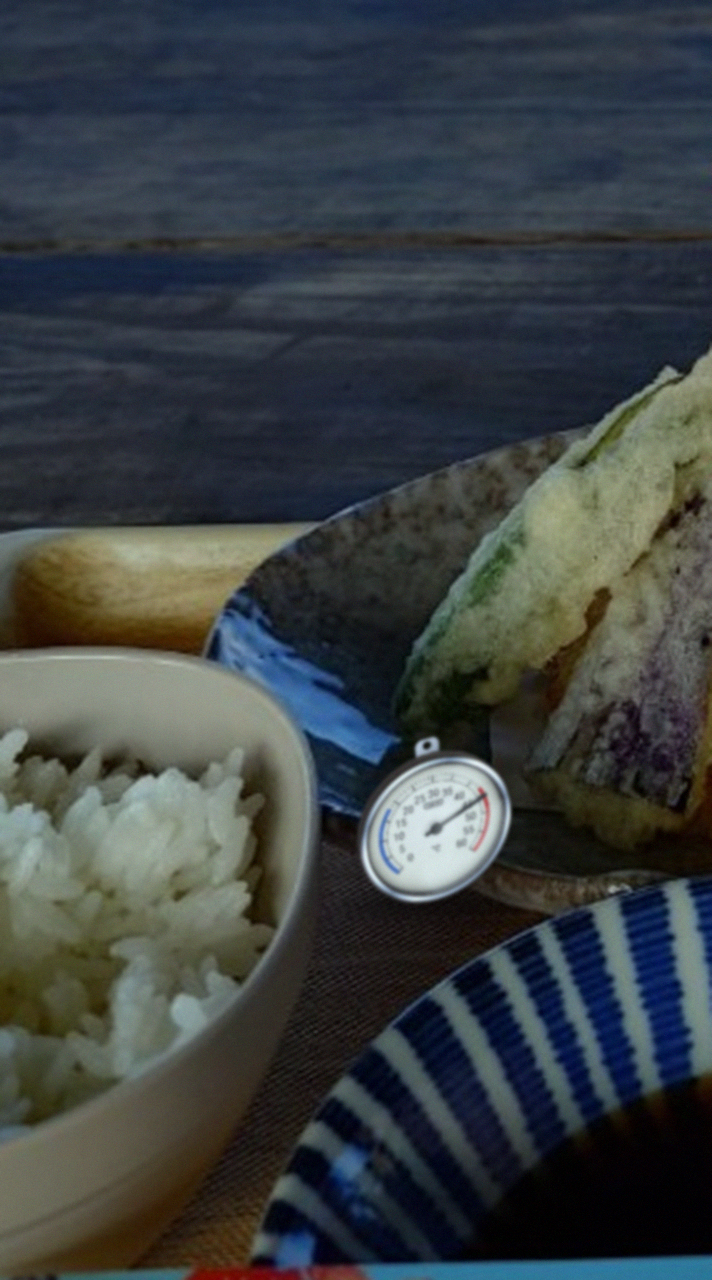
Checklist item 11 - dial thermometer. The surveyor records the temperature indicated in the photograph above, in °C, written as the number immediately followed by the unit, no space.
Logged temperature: 45°C
